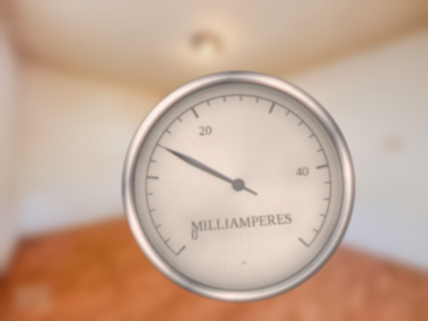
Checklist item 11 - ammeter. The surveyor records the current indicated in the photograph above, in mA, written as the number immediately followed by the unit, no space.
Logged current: 14mA
